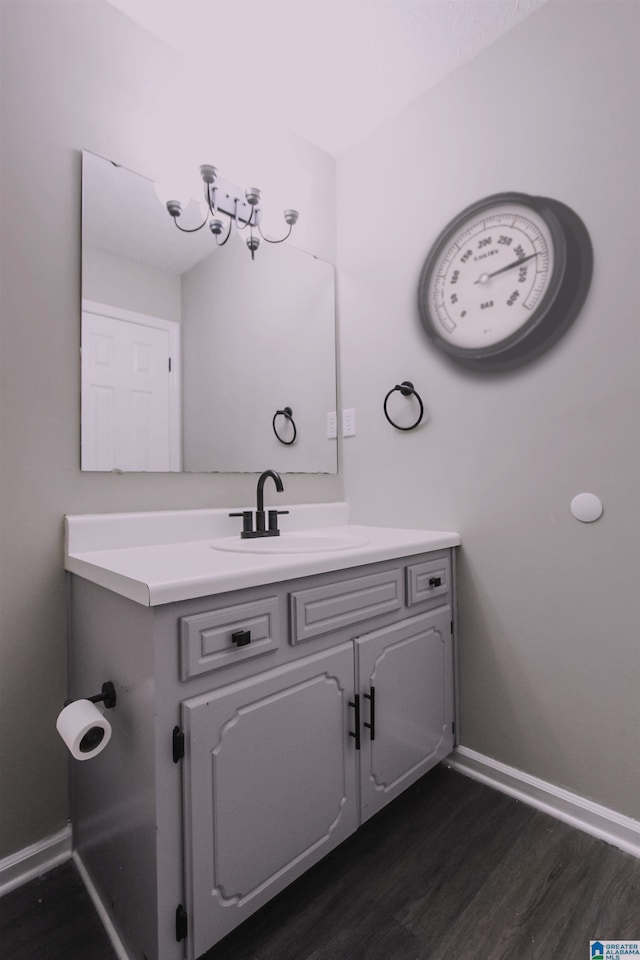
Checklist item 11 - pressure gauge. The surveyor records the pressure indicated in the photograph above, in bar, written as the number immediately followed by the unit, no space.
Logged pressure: 325bar
